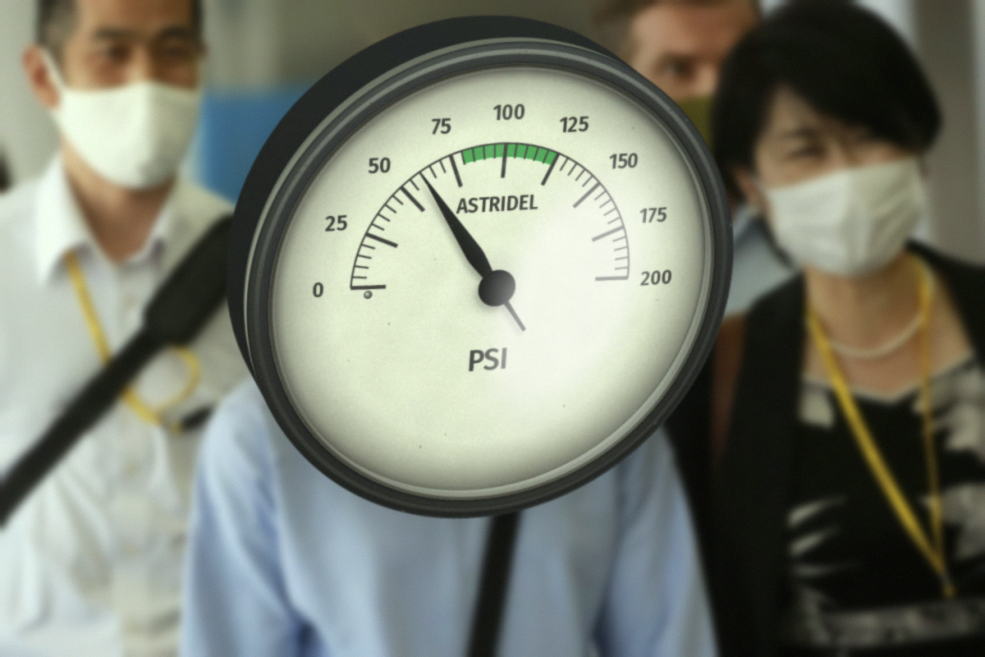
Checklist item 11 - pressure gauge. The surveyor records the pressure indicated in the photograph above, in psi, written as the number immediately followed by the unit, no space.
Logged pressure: 60psi
